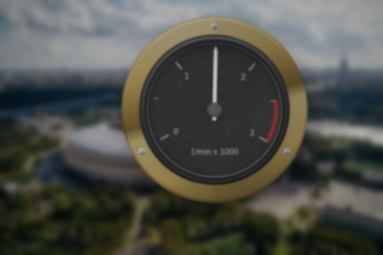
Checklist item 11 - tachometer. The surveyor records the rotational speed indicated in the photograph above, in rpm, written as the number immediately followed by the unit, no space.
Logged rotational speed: 1500rpm
